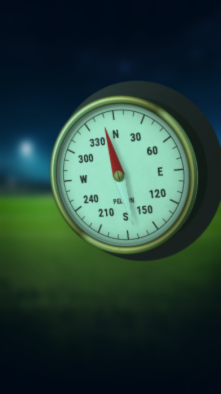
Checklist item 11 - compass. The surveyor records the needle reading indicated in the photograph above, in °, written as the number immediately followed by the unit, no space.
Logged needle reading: 350°
